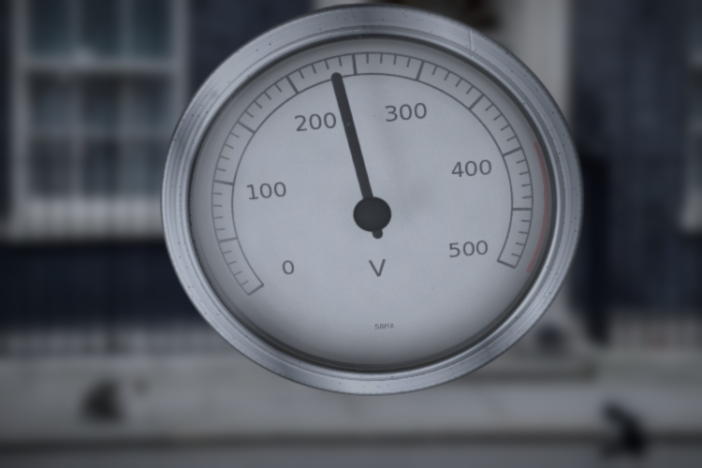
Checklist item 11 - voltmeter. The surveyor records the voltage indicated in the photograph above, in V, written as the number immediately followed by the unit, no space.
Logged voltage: 235V
